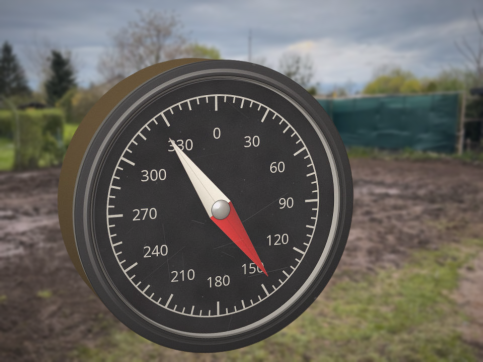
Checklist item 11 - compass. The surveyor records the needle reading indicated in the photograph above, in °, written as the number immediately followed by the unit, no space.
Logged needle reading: 145°
